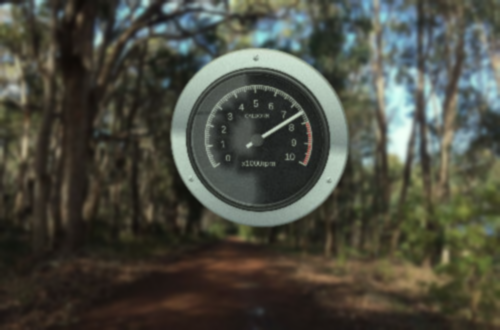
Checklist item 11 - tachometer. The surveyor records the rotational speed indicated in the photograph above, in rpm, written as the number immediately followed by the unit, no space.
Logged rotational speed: 7500rpm
